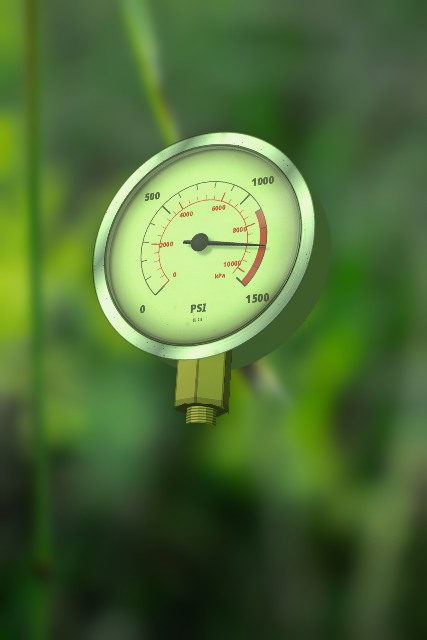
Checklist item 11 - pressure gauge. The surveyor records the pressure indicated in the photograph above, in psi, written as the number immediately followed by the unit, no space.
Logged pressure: 1300psi
